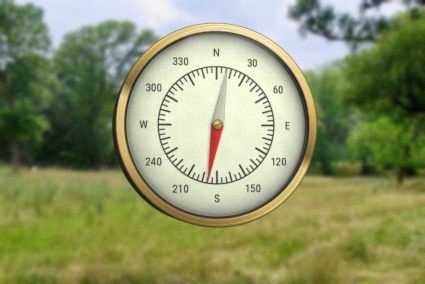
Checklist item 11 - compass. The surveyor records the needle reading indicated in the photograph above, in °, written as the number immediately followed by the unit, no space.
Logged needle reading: 190°
